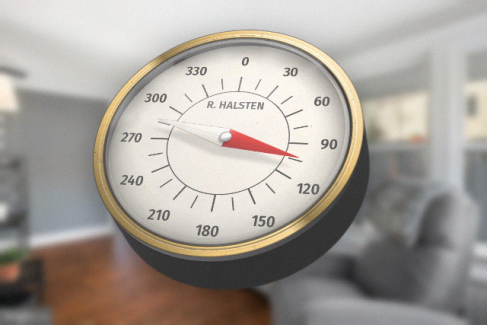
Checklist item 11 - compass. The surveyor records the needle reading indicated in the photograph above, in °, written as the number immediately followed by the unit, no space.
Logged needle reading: 105°
